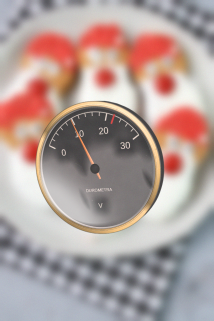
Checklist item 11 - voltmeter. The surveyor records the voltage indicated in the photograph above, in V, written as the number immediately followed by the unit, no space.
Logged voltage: 10V
